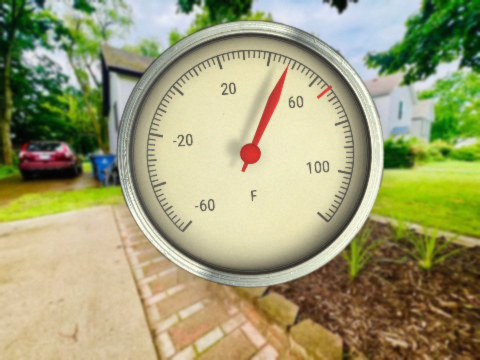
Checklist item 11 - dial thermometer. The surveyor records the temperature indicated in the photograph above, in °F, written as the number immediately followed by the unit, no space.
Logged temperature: 48°F
